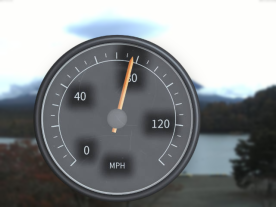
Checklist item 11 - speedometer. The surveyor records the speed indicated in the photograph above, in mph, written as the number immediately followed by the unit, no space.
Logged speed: 77.5mph
